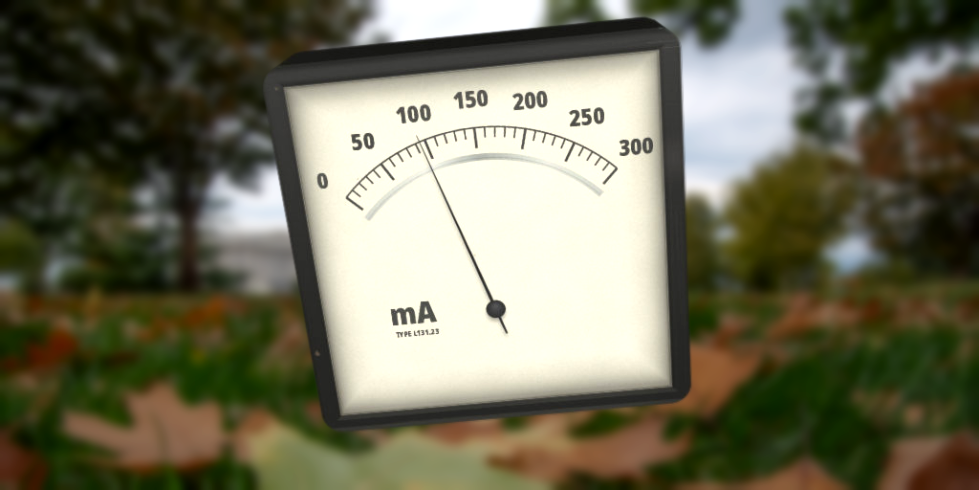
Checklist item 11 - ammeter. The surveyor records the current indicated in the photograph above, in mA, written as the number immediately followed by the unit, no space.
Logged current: 95mA
